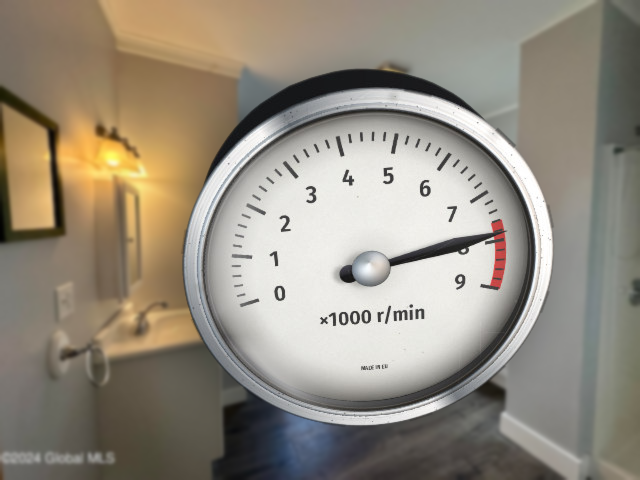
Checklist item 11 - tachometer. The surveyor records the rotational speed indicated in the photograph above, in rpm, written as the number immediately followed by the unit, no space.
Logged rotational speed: 7800rpm
